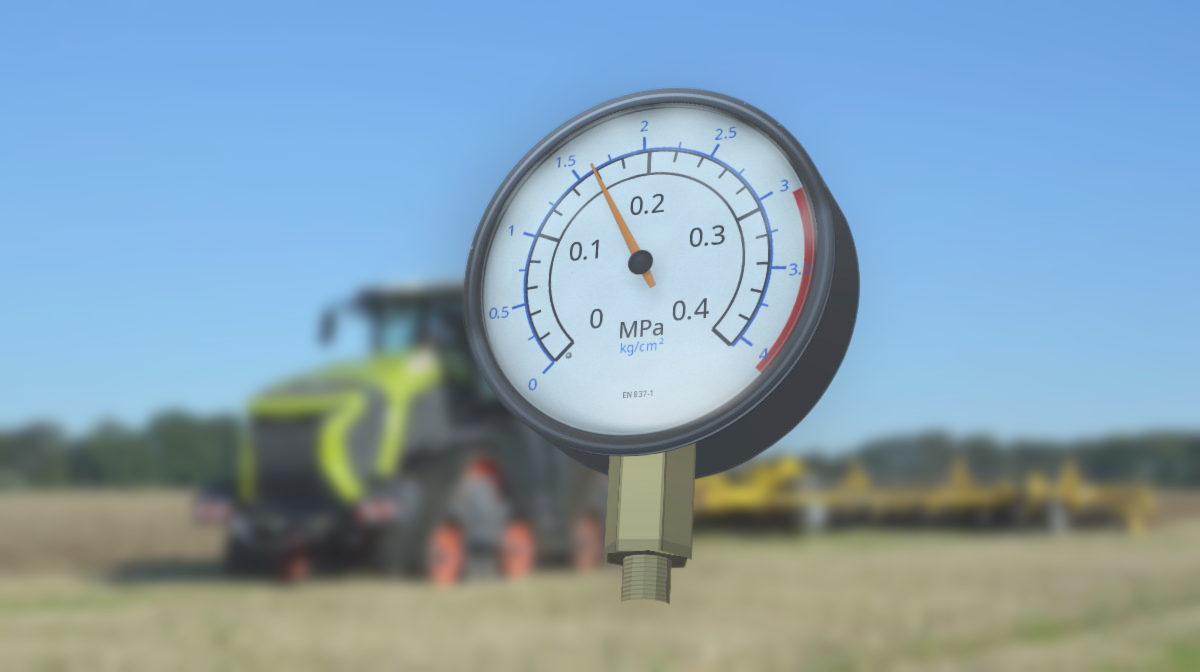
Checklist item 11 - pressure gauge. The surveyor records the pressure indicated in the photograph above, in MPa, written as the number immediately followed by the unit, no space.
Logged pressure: 0.16MPa
